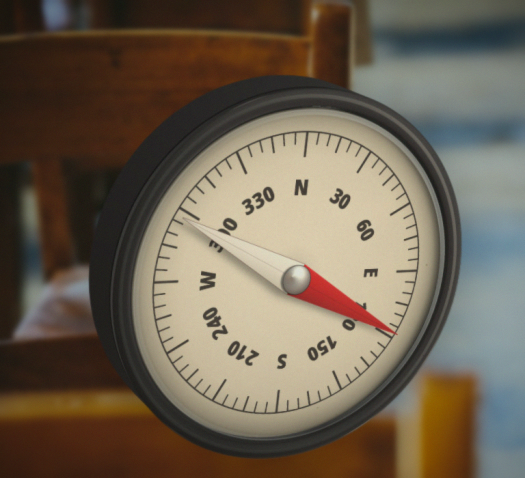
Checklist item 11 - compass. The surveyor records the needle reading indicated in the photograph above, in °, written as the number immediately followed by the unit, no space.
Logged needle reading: 117.5°
